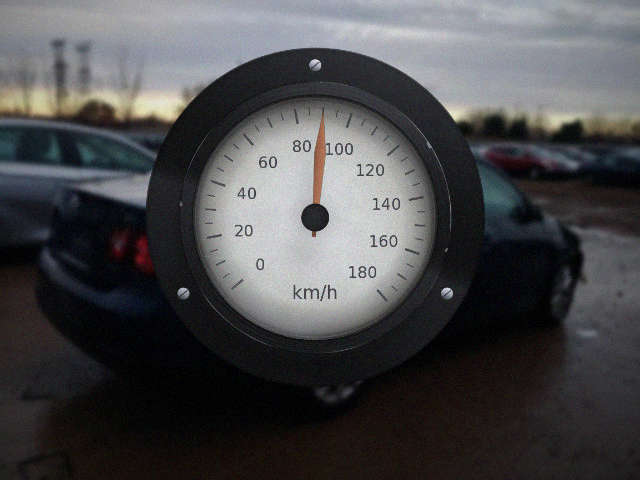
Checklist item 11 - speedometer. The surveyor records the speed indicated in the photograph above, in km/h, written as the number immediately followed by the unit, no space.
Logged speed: 90km/h
